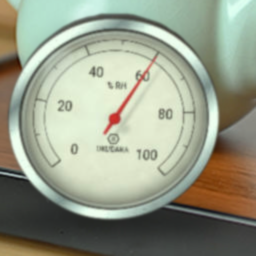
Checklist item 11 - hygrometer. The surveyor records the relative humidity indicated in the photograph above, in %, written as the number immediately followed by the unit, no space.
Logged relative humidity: 60%
